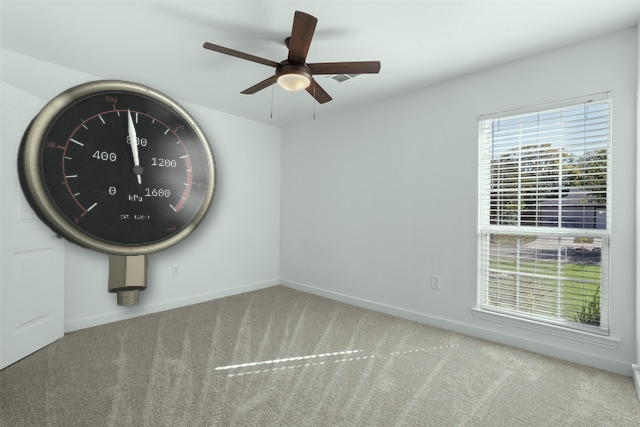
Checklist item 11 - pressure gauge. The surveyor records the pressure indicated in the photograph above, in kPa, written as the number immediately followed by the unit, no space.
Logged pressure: 750kPa
